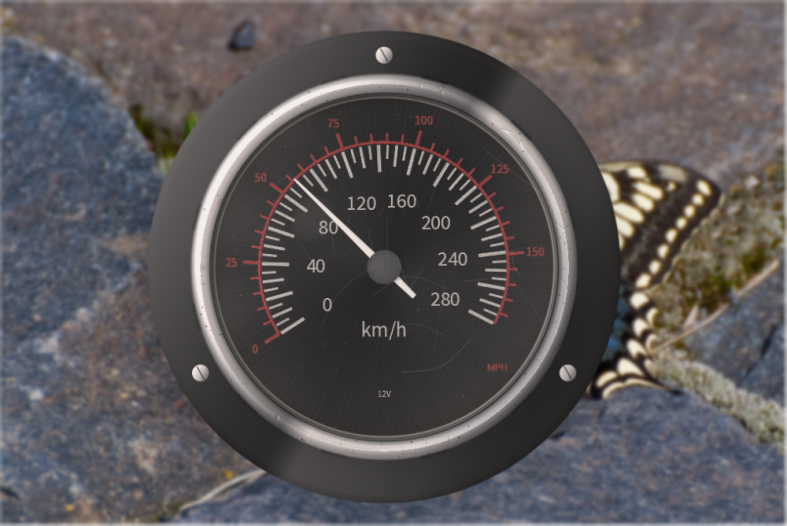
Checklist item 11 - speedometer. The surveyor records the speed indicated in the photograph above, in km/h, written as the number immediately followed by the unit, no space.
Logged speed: 90km/h
